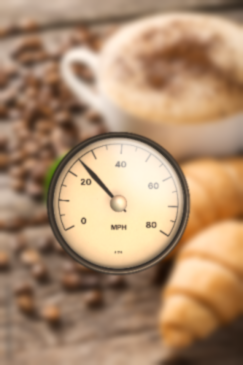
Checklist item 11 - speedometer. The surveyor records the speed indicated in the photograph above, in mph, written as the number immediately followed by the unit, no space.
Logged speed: 25mph
